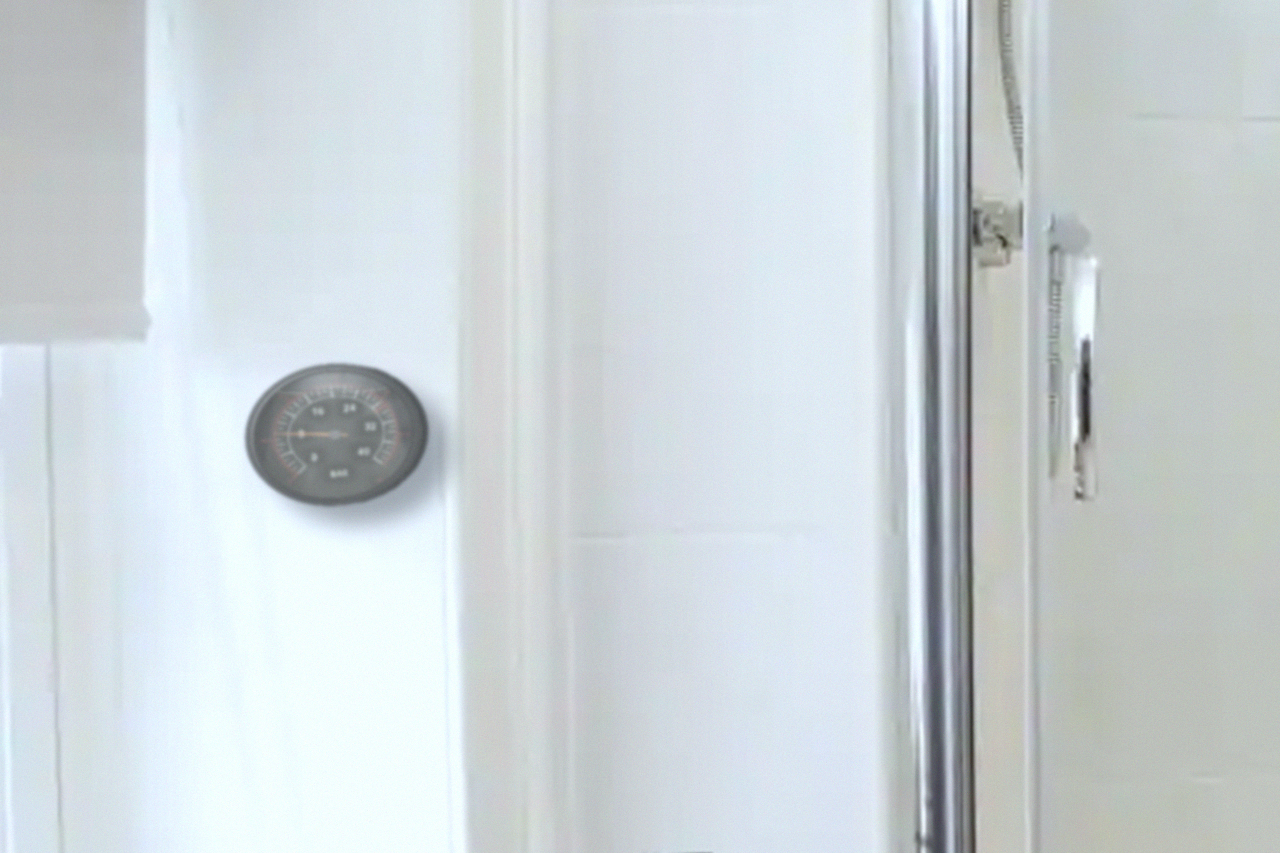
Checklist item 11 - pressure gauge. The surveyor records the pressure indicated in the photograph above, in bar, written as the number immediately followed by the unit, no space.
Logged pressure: 8bar
